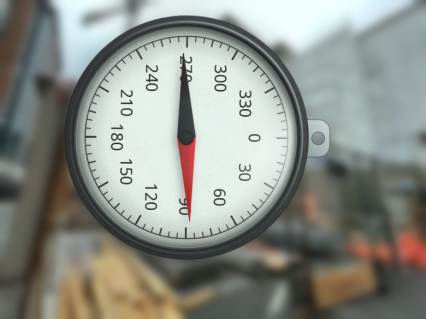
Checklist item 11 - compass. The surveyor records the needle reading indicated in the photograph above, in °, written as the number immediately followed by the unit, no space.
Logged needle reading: 87.5°
